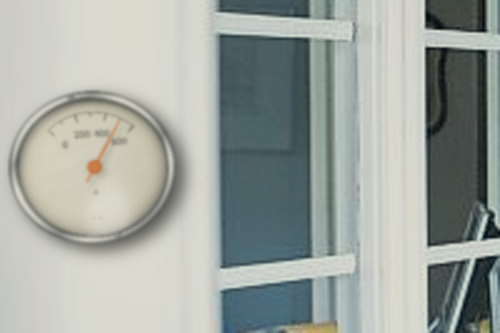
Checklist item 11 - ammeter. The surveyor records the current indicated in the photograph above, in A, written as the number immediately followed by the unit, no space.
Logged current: 500A
